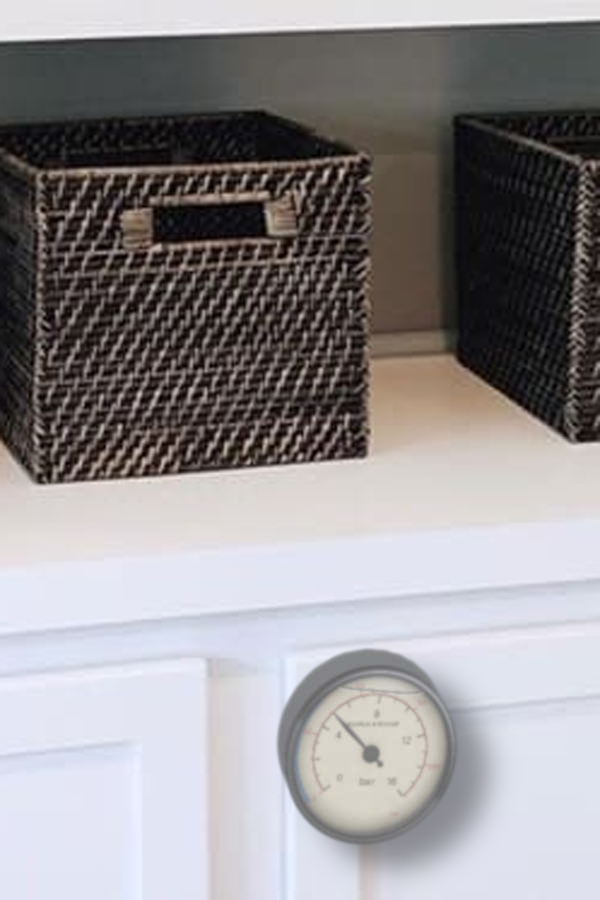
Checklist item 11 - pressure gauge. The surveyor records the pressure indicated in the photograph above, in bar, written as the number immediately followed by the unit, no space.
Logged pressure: 5bar
